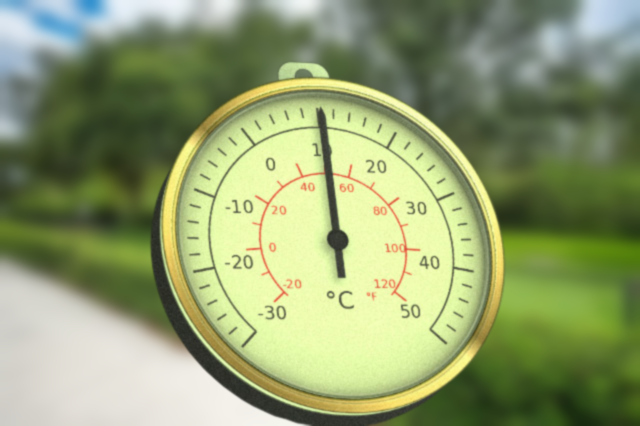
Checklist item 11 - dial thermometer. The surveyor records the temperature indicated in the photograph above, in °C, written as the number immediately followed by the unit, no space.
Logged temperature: 10°C
